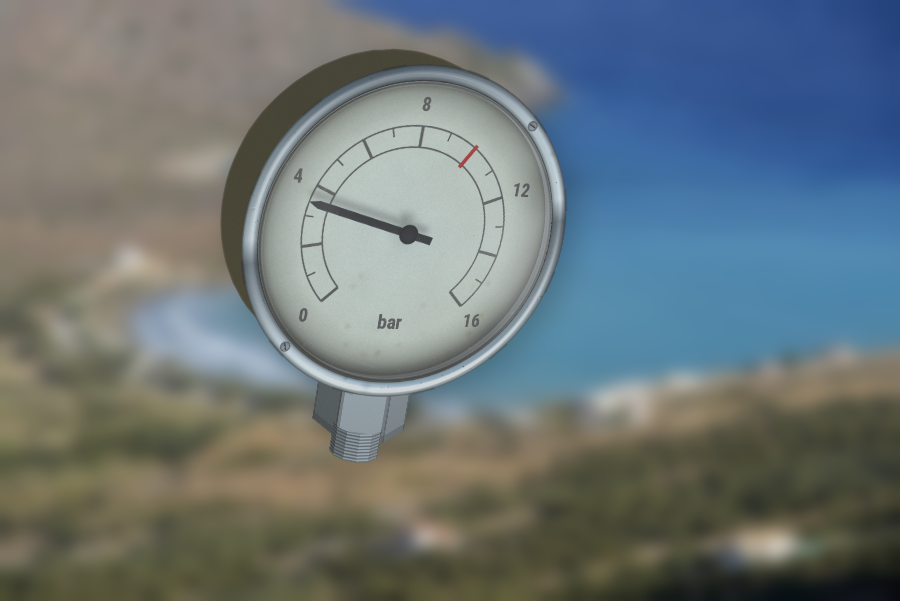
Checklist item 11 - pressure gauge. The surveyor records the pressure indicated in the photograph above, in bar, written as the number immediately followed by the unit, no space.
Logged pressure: 3.5bar
